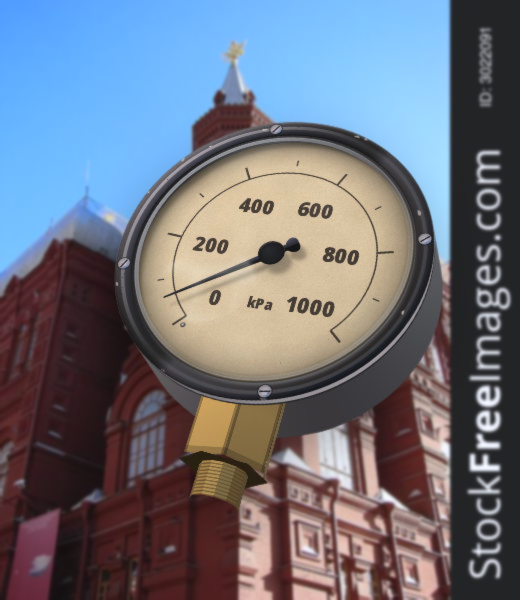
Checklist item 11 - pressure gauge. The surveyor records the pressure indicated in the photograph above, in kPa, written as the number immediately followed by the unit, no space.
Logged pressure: 50kPa
